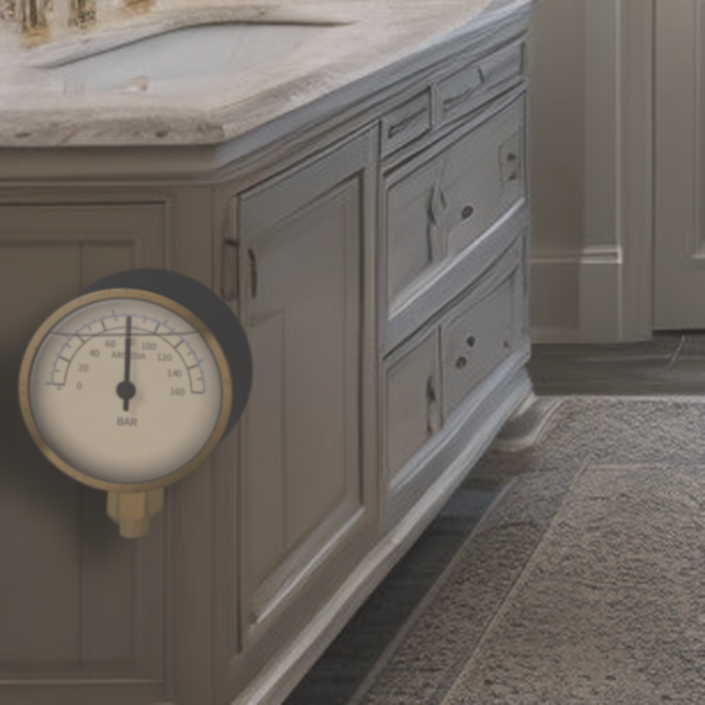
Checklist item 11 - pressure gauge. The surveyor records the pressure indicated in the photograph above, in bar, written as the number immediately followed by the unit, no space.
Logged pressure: 80bar
